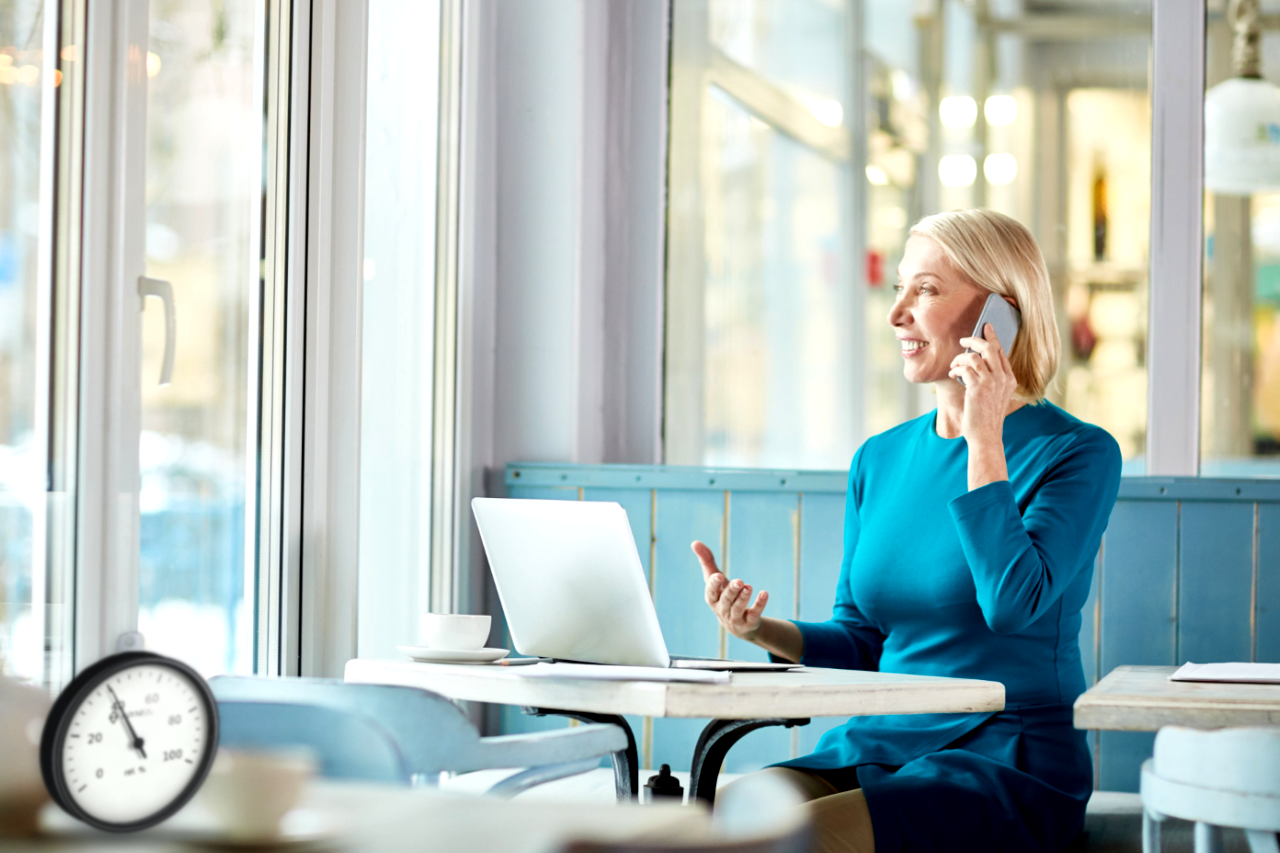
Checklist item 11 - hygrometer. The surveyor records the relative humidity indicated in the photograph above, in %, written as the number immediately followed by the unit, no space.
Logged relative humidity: 40%
